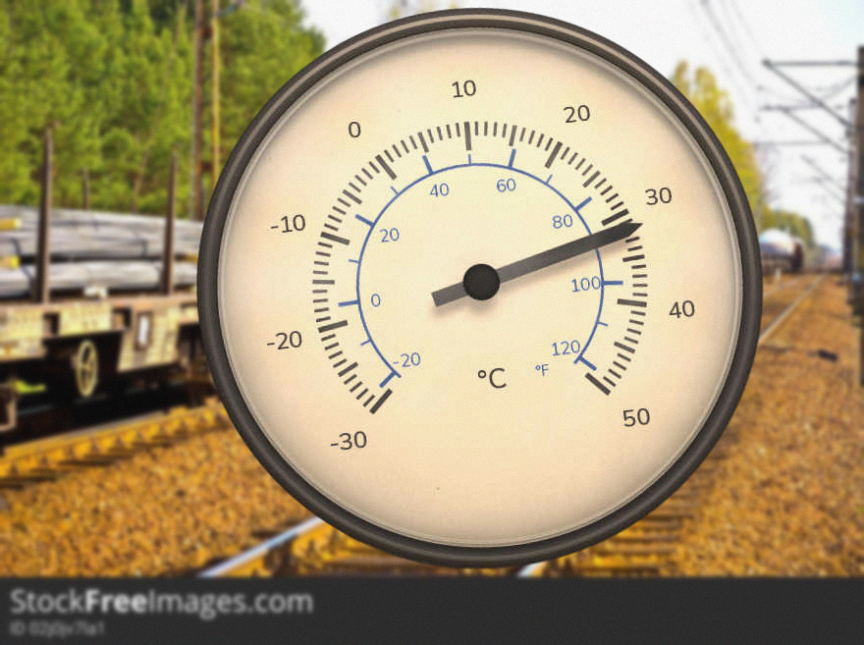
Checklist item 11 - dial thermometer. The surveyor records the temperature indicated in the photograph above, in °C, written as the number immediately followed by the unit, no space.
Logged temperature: 32°C
